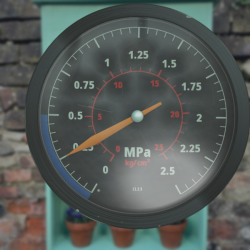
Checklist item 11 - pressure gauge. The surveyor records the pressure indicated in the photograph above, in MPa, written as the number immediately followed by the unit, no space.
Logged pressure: 0.25MPa
